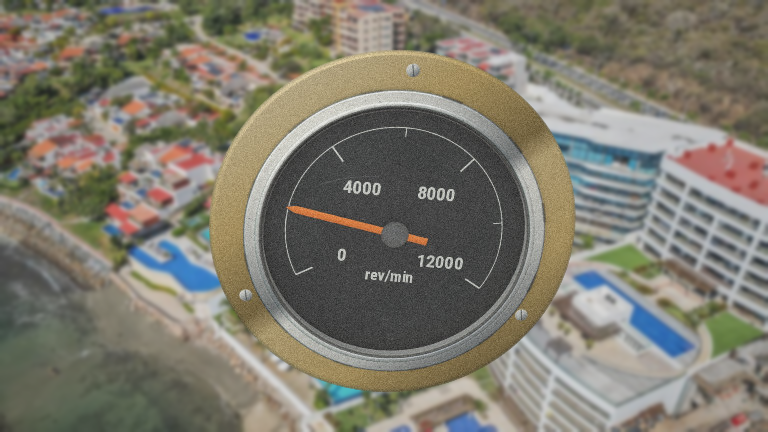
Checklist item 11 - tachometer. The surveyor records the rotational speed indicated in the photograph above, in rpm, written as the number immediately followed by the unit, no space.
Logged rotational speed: 2000rpm
